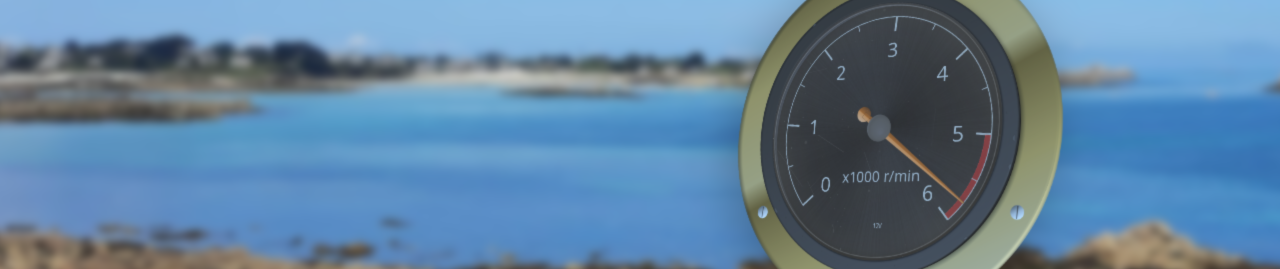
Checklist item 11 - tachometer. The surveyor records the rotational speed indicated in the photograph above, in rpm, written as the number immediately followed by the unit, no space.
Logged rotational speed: 5750rpm
